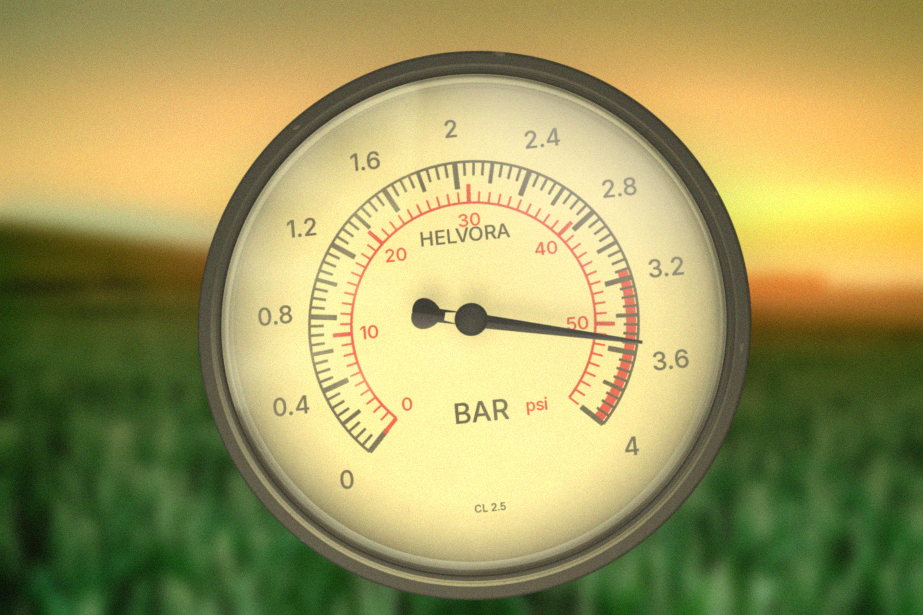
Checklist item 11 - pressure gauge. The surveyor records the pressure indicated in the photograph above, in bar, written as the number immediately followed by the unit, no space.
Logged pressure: 3.55bar
